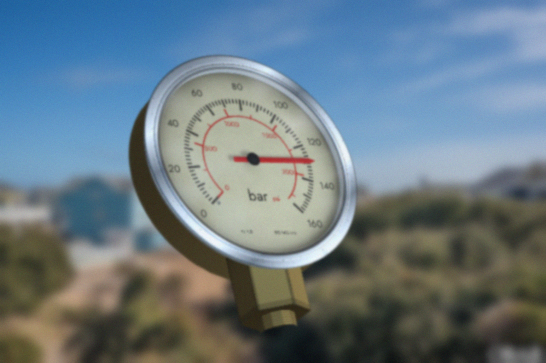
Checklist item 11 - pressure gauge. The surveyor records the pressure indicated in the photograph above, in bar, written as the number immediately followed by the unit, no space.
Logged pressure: 130bar
